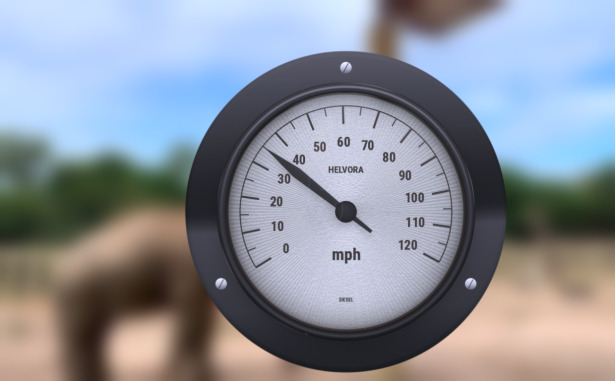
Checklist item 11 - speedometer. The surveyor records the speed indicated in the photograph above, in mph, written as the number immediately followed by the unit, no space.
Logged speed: 35mph
